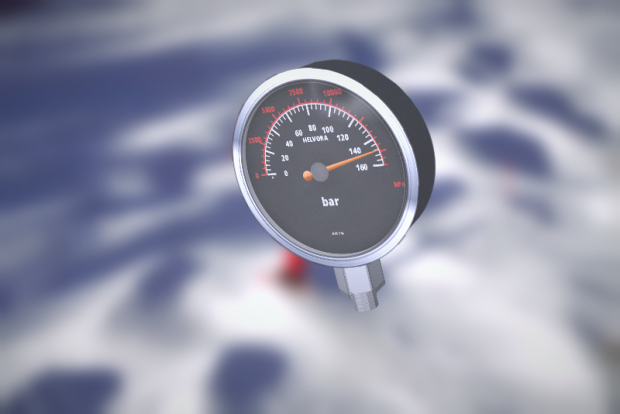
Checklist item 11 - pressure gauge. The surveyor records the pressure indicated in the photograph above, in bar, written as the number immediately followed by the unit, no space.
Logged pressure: 148bar
